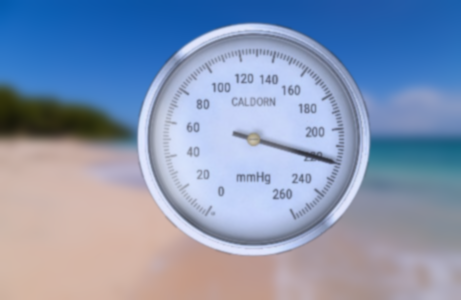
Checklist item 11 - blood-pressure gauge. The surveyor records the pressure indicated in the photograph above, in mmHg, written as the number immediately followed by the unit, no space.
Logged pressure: 220mmHg
